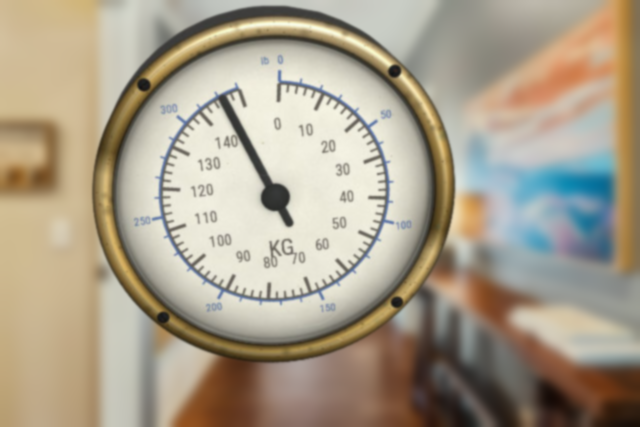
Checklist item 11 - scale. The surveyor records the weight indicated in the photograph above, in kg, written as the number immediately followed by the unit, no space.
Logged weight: 146kg
